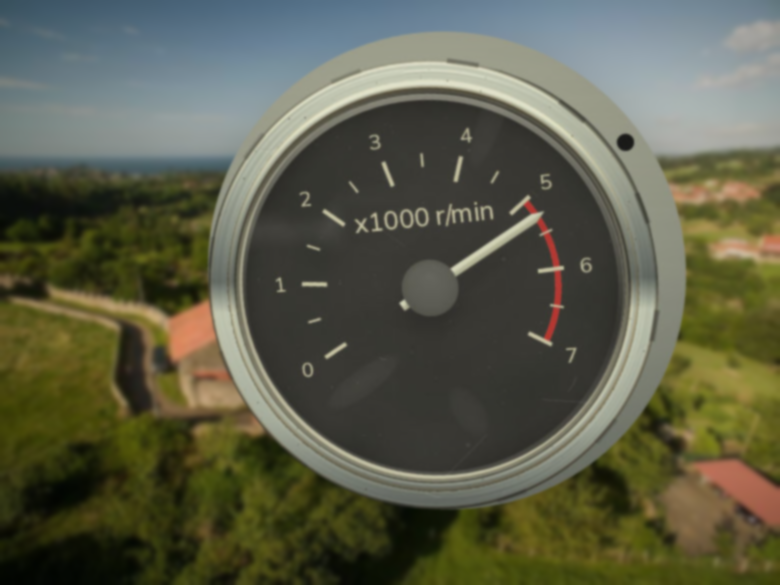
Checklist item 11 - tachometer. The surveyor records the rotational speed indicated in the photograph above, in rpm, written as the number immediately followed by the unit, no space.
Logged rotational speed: 5250rpm
